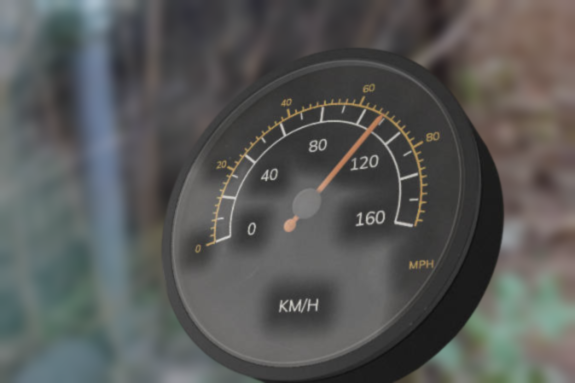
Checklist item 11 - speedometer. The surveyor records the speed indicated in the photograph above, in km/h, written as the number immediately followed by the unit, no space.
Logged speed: 110km/h
